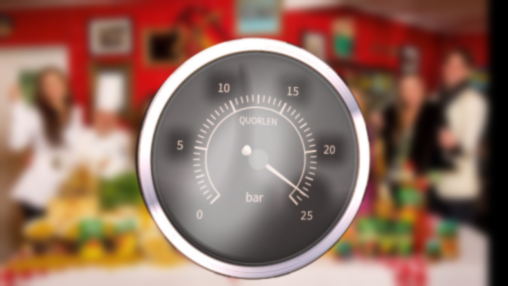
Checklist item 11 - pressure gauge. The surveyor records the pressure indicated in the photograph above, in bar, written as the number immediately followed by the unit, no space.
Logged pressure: 24bar
